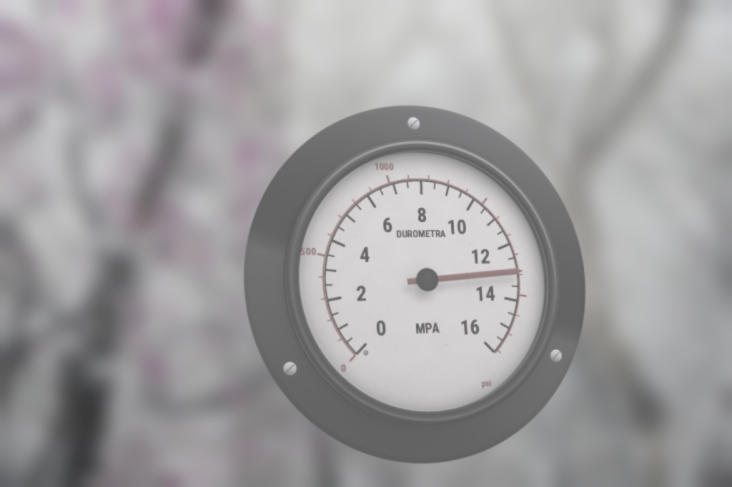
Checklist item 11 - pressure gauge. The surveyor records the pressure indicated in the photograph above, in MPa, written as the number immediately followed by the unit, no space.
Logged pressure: 13MPa
